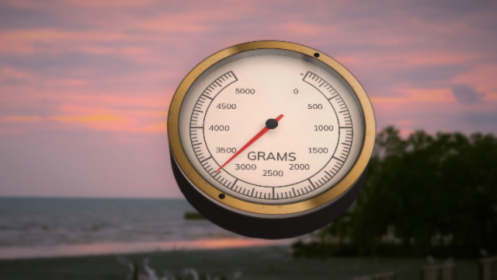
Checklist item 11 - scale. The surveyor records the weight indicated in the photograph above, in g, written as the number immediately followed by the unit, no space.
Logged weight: 3250g
